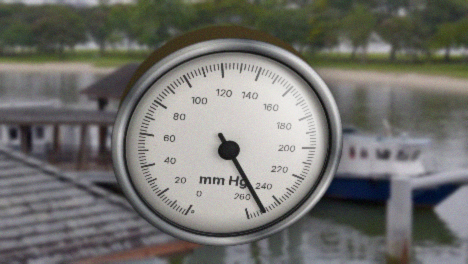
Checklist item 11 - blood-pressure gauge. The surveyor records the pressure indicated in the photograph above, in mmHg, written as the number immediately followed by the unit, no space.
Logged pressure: 250mmHg
